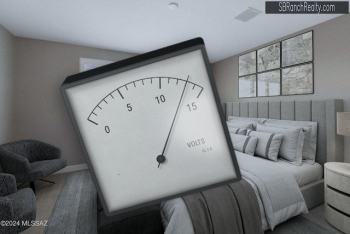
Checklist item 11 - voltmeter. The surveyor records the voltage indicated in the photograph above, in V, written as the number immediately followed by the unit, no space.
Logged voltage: 13V
